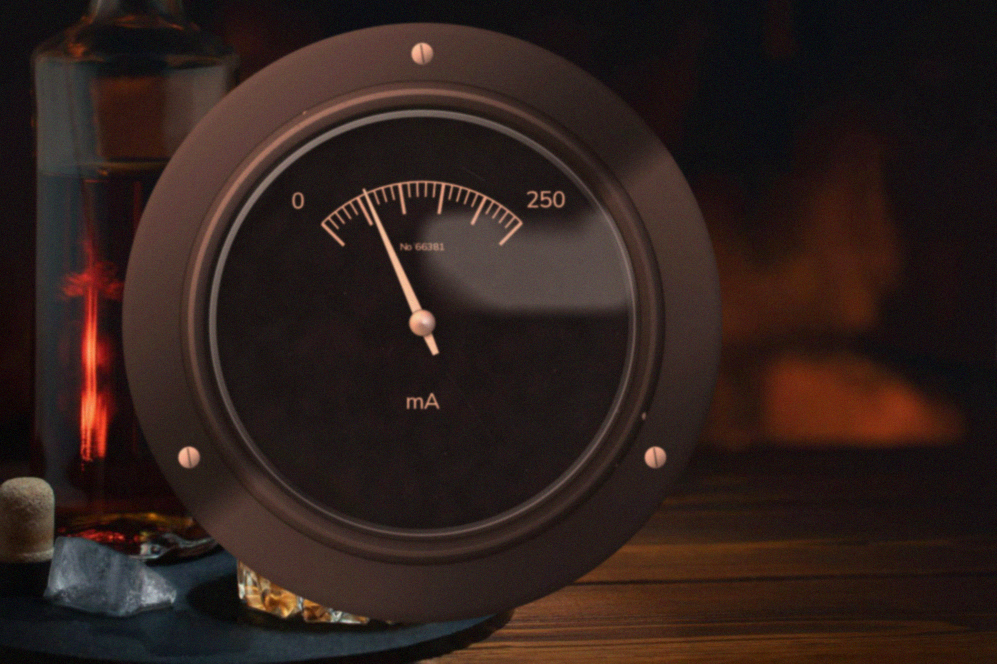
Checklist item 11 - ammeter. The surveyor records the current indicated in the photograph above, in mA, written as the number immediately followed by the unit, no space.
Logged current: 60mA
